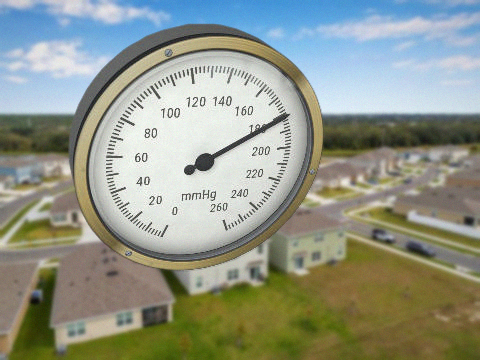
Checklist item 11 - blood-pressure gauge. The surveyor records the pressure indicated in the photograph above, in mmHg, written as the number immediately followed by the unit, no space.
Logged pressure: 180mmHg
